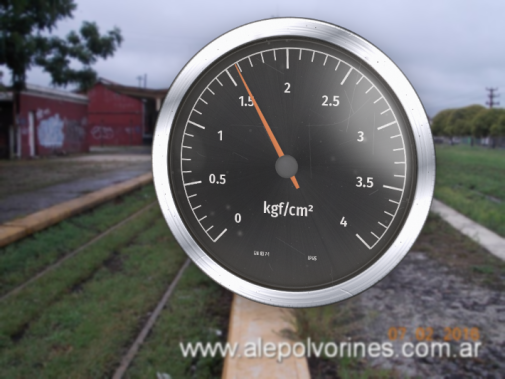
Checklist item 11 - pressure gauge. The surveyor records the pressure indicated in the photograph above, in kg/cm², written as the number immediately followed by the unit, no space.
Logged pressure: 1.6kg/cm²
